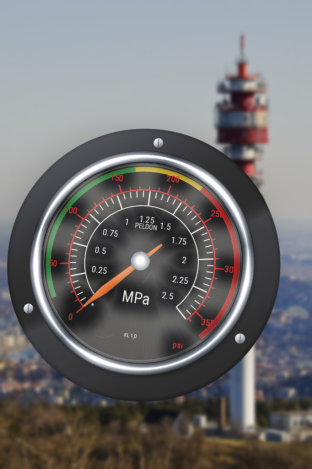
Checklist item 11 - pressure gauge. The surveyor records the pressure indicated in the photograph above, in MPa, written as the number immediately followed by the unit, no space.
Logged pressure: 0MPa
